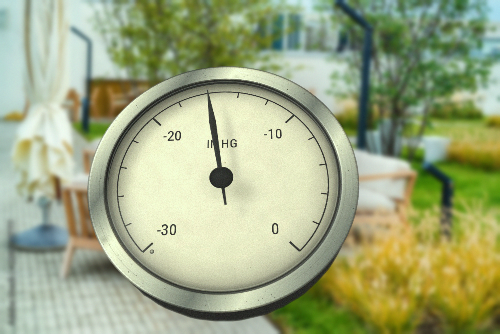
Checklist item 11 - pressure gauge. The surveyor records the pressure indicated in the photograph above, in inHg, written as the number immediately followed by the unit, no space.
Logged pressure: -16inHg
